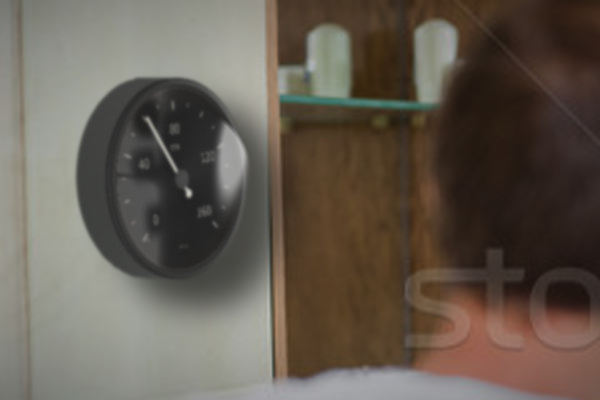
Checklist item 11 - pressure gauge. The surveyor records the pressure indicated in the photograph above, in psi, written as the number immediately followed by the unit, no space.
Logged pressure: 60psi
